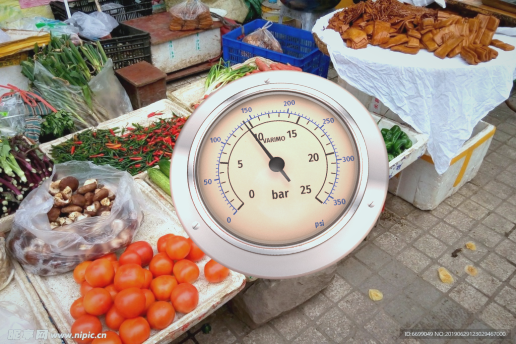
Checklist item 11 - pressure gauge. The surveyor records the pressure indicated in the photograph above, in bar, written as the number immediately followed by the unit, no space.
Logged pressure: 9.5bar
